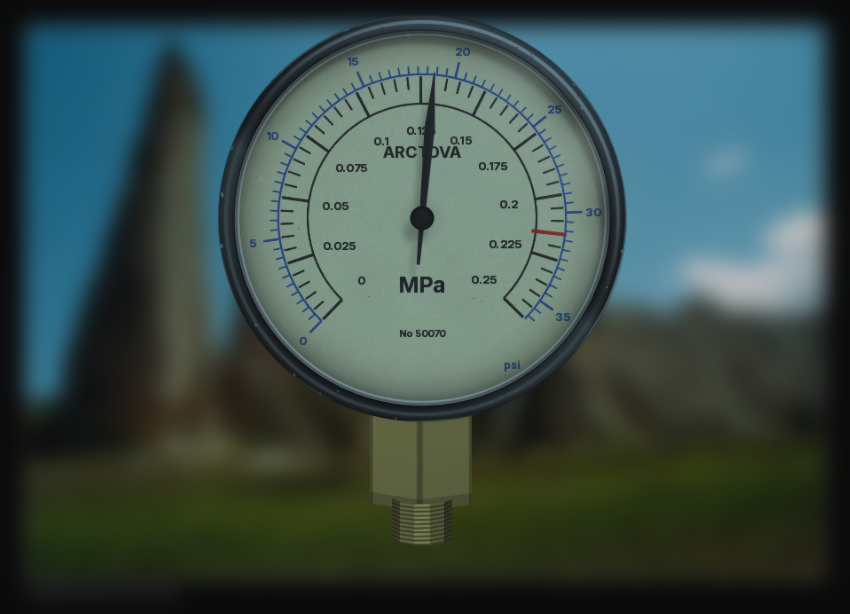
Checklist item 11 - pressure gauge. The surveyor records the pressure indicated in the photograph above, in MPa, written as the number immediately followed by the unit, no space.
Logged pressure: 0.13MPa
